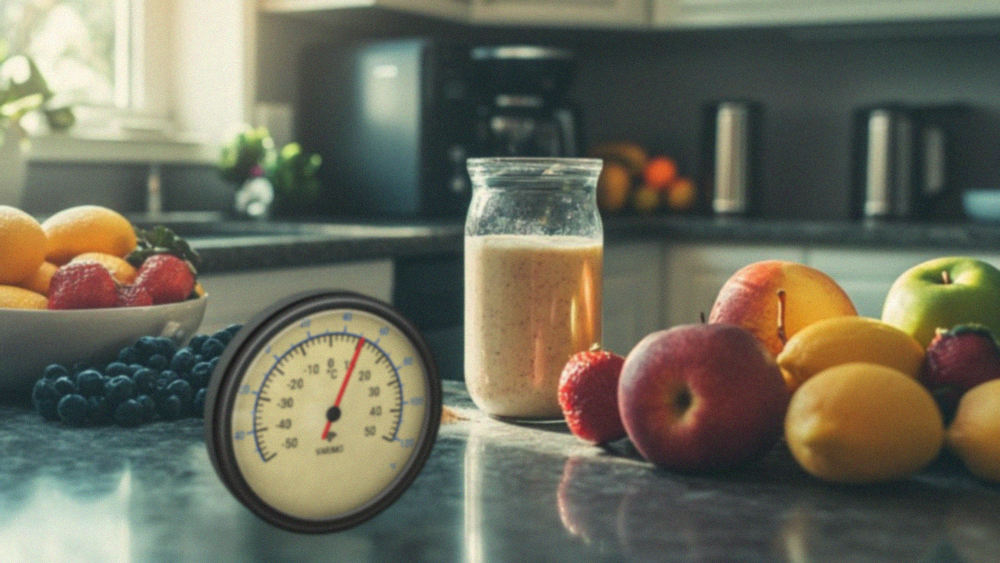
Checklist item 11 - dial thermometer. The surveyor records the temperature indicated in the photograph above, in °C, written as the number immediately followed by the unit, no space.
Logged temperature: 10°C
